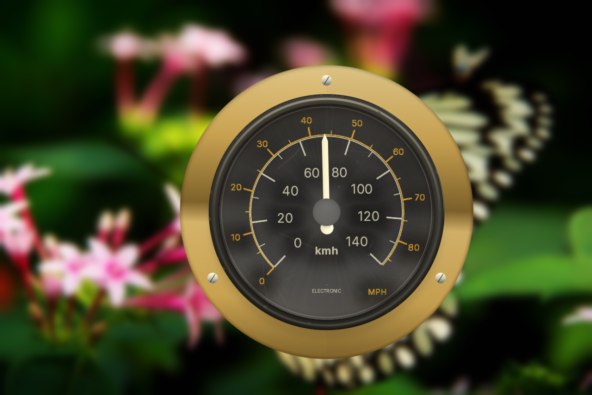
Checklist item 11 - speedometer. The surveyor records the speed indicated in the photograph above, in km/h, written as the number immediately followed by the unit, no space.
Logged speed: 70km/h
